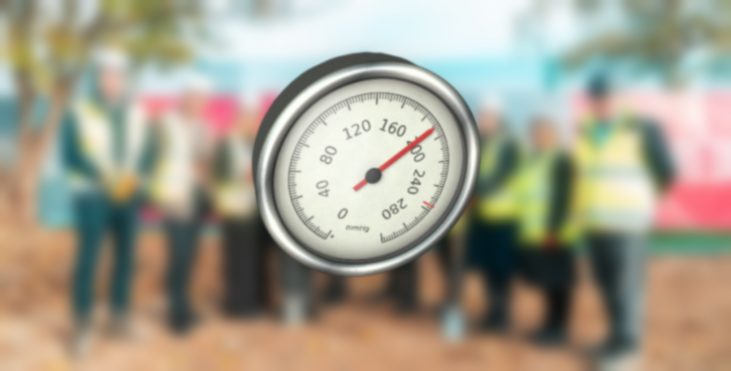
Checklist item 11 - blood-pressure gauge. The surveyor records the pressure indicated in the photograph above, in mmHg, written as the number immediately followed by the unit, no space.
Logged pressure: 190mmHg
